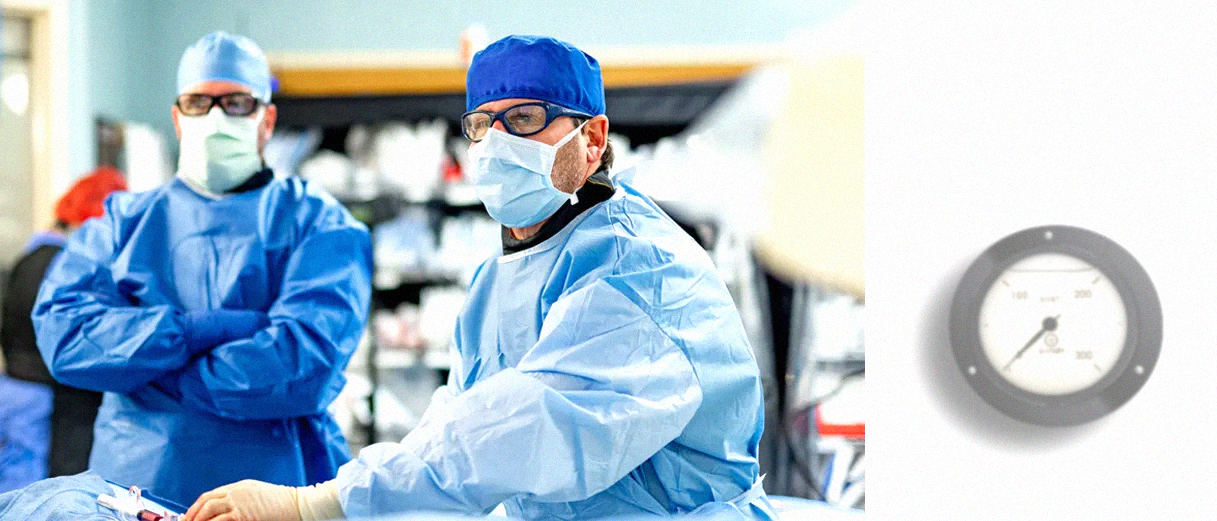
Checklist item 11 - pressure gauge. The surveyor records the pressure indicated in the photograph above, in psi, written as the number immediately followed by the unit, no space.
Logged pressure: 0psi
